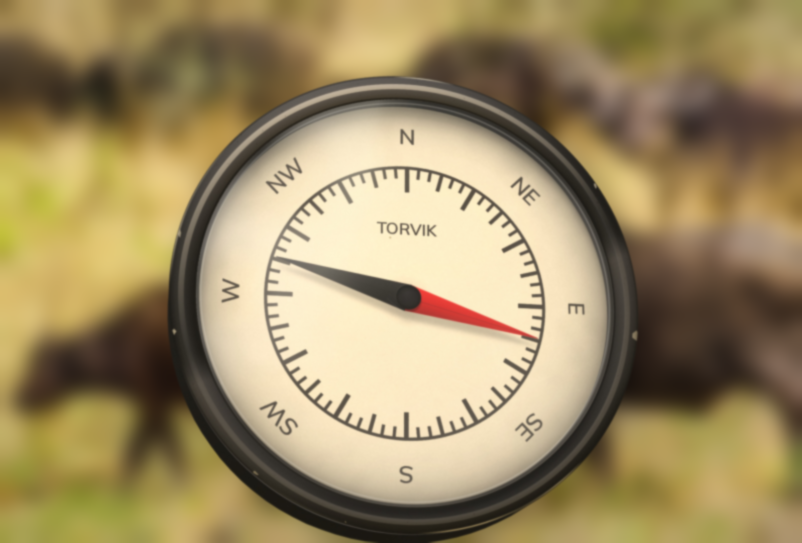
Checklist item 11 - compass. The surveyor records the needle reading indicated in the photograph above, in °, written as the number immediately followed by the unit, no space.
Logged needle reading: 105°
